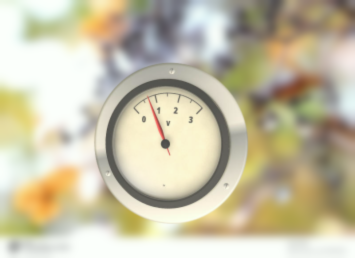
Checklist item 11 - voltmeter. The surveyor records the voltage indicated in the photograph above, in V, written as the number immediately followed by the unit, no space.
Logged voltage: 0.75V
